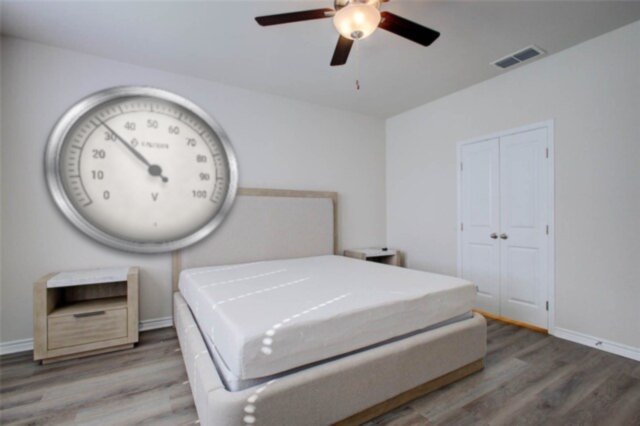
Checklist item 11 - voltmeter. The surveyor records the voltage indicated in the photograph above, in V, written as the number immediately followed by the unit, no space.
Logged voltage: 32V
